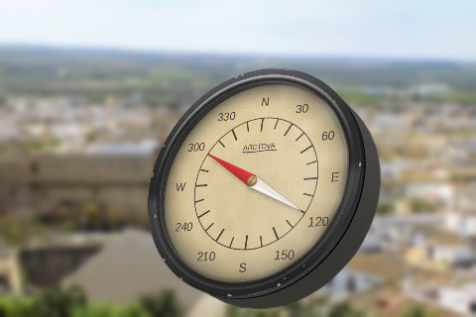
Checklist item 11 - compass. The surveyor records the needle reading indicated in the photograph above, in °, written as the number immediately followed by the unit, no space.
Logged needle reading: 300°
